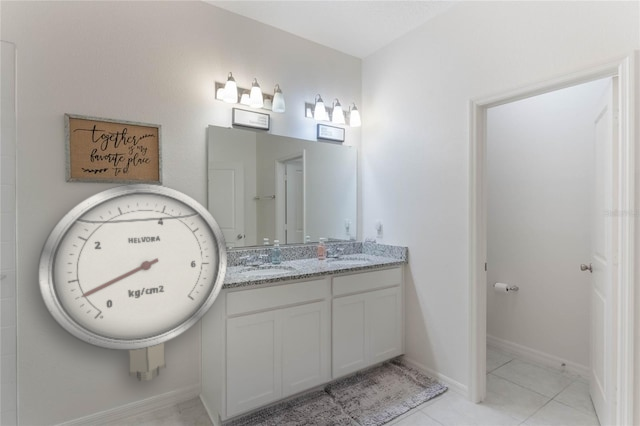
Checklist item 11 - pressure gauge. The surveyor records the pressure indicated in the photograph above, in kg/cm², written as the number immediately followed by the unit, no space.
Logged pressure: 0.6kg/cm²
